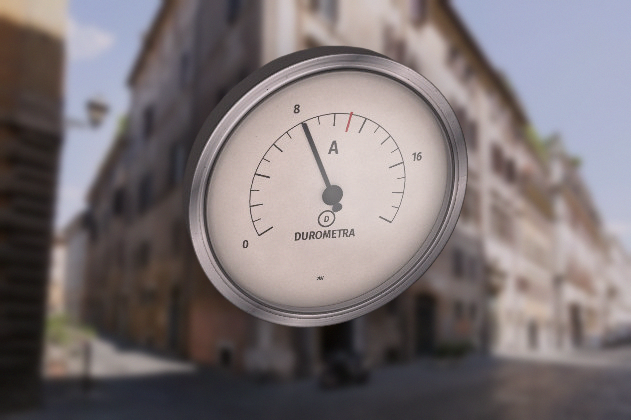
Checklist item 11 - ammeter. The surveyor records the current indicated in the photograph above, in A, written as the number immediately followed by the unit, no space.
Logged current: 8A
